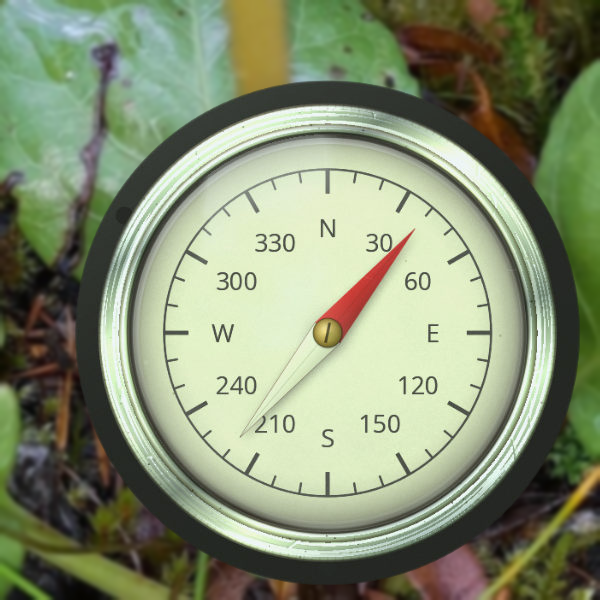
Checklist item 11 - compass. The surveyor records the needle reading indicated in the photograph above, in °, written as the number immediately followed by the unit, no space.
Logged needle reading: 40°
